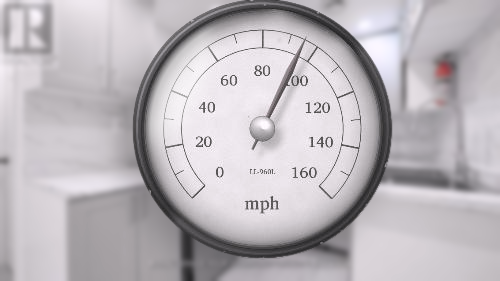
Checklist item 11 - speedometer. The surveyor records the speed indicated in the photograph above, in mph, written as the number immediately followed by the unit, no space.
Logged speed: 95mph
